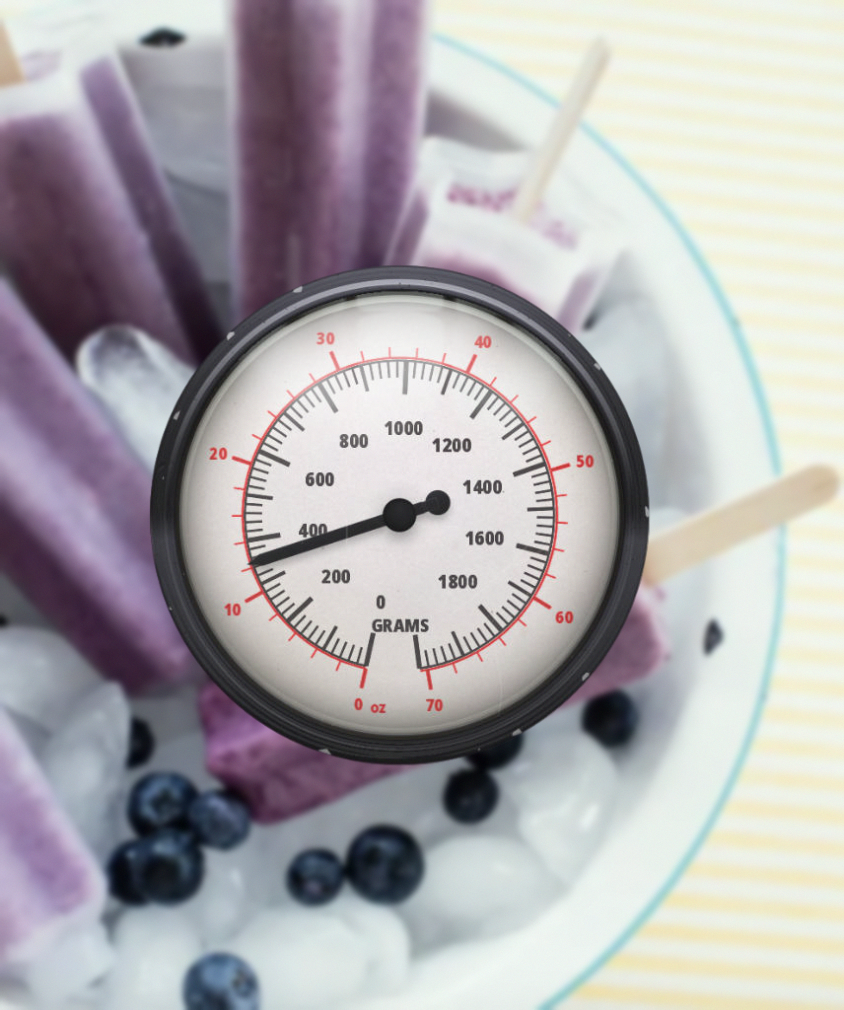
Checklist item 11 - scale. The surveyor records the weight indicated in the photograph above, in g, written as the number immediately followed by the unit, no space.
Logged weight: 350g
